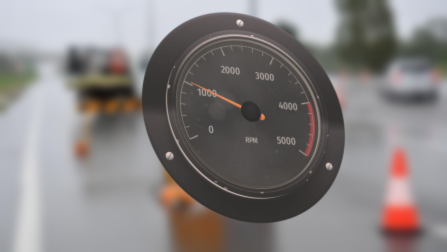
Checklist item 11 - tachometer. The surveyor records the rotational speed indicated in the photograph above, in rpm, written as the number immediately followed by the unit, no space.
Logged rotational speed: 1000rpm
